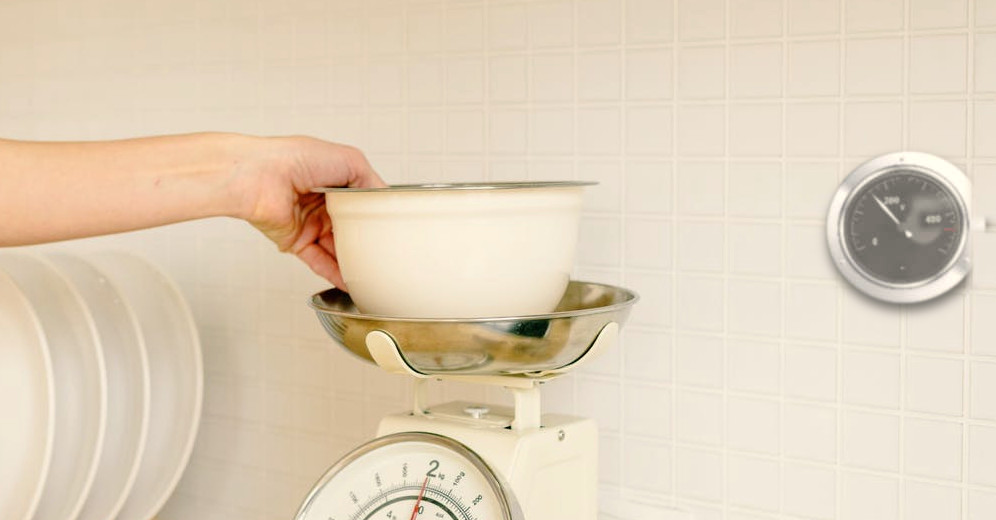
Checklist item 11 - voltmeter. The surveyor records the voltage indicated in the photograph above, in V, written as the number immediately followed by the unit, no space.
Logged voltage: 160V
